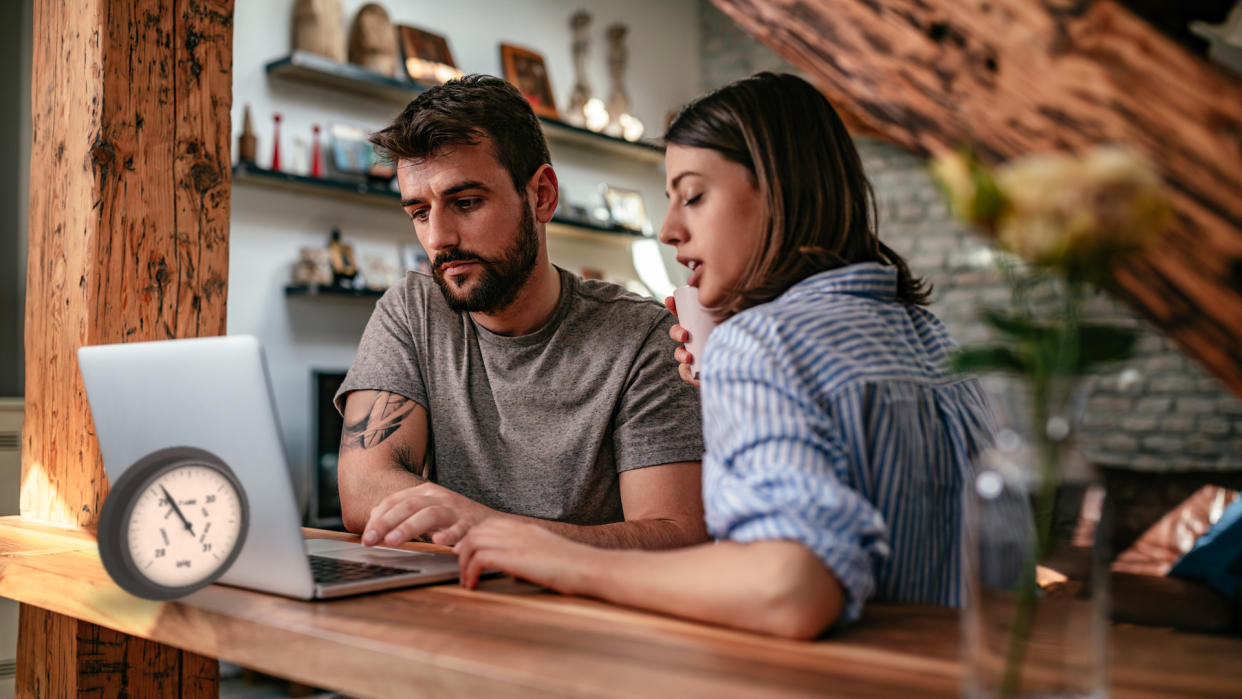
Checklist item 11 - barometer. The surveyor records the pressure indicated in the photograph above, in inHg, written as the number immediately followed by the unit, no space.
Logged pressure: 29.1inHg
